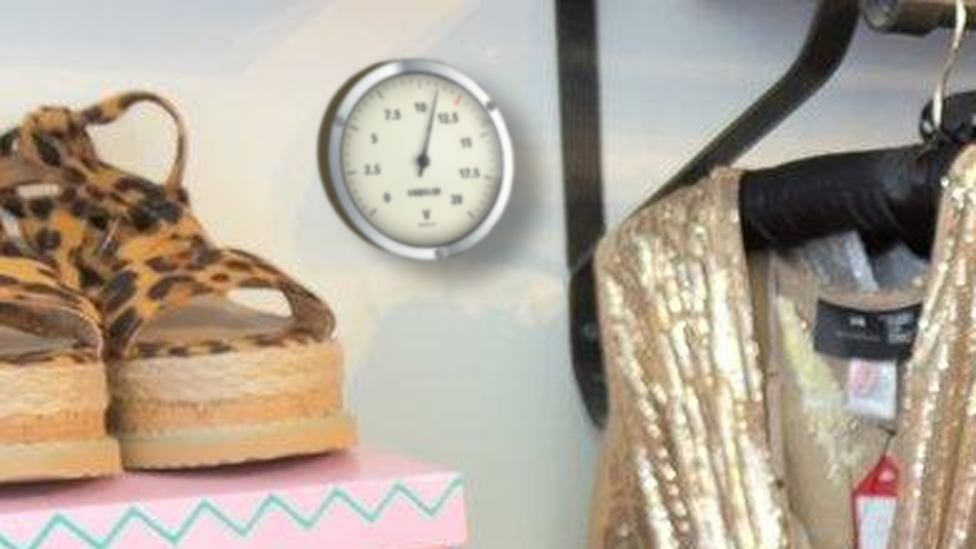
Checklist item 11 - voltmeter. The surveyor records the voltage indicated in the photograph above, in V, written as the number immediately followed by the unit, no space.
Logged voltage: 11V
